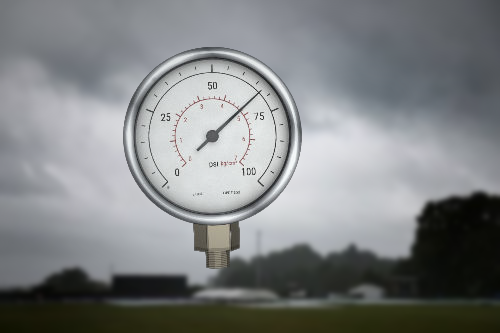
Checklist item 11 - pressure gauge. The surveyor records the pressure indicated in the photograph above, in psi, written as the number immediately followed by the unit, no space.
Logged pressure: 67.5psi
